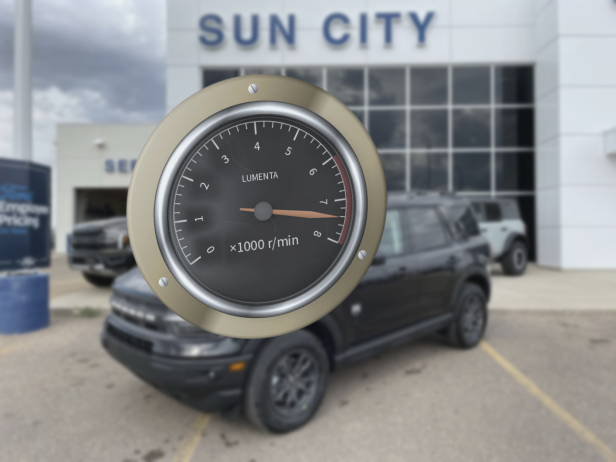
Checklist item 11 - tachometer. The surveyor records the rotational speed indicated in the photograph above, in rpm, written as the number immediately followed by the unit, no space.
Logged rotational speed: 7400rpm
